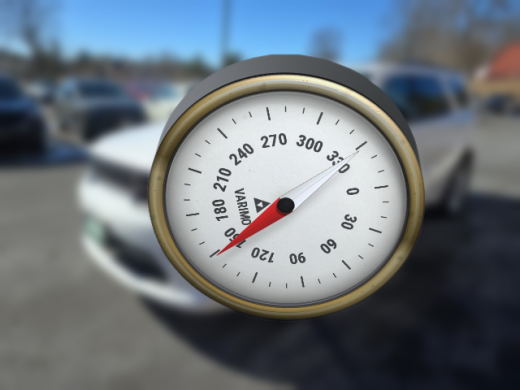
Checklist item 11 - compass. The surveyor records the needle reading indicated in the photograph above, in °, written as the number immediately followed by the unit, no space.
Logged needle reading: 150°
